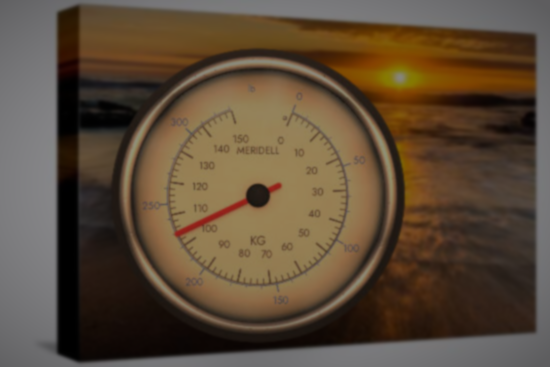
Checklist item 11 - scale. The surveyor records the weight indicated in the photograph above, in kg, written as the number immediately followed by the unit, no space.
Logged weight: 104kg
